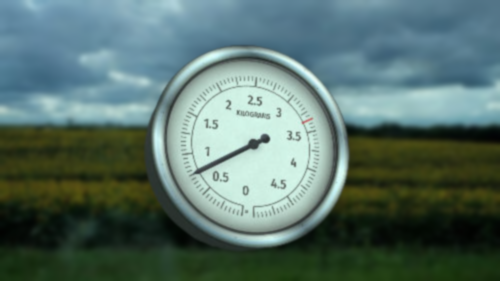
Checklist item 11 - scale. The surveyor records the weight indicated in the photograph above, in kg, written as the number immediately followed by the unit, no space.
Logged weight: 0.75kg
